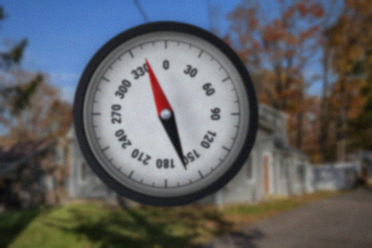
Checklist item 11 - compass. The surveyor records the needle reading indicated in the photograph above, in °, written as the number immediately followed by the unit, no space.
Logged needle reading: 340°
